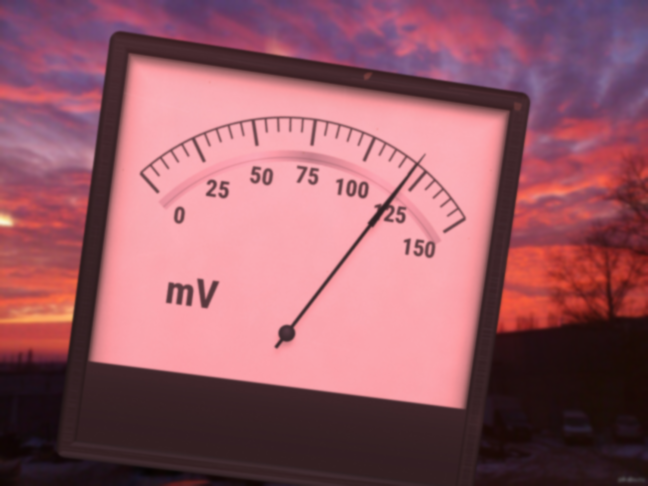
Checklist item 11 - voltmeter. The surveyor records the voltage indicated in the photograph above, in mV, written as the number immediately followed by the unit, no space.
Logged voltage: 120mV
